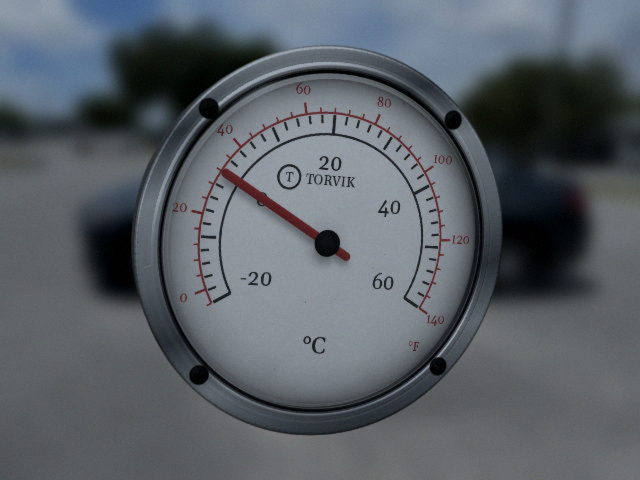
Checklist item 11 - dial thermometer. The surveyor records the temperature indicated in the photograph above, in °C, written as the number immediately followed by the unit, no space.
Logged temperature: 0°C
